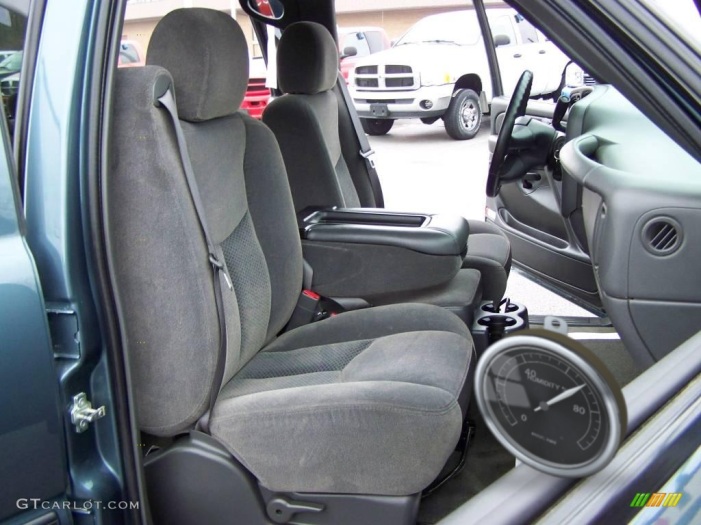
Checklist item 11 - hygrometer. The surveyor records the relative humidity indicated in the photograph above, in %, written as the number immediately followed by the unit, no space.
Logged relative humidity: 68%
